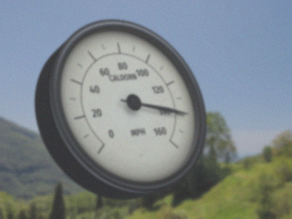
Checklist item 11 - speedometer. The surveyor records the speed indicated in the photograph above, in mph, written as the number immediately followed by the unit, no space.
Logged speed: 140mph
